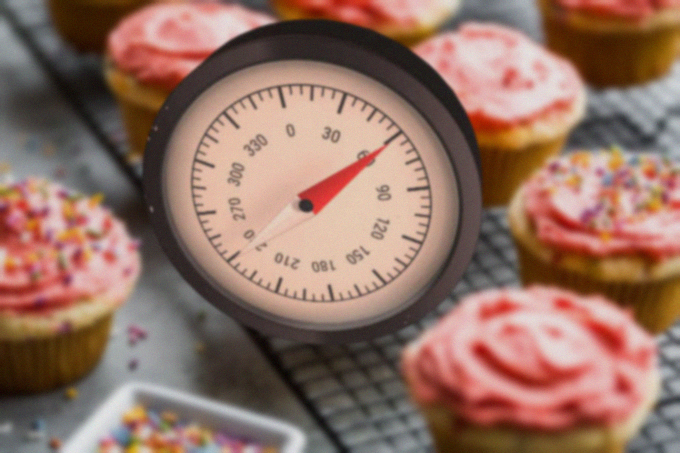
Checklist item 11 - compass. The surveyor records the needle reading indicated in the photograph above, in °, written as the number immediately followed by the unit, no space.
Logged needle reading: 60°
